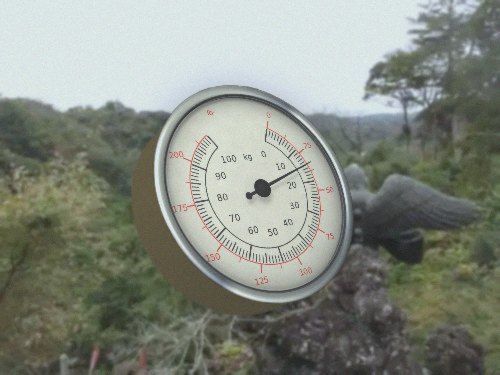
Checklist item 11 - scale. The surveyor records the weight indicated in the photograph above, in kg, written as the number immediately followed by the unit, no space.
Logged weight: 15kg
